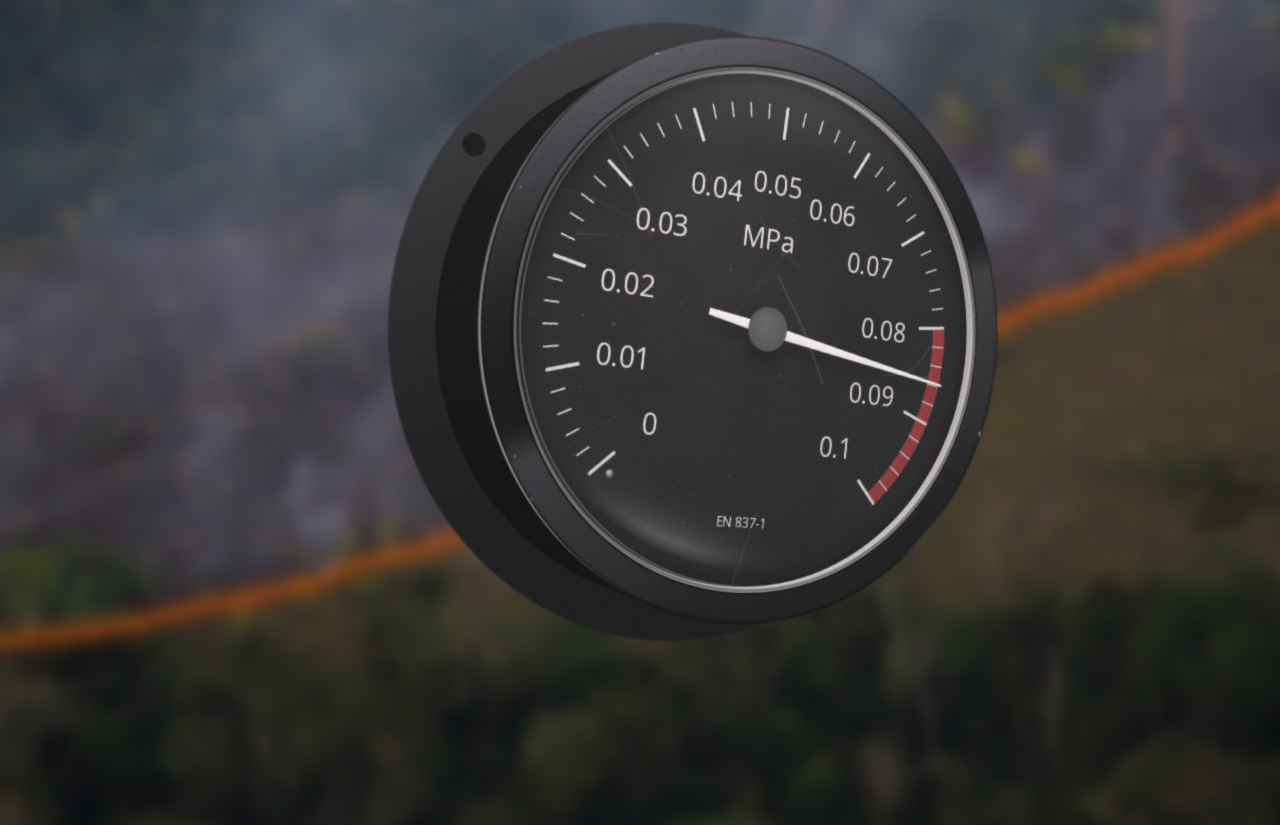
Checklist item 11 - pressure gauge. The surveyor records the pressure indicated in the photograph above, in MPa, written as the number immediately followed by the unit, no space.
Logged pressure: 0.086MPa
